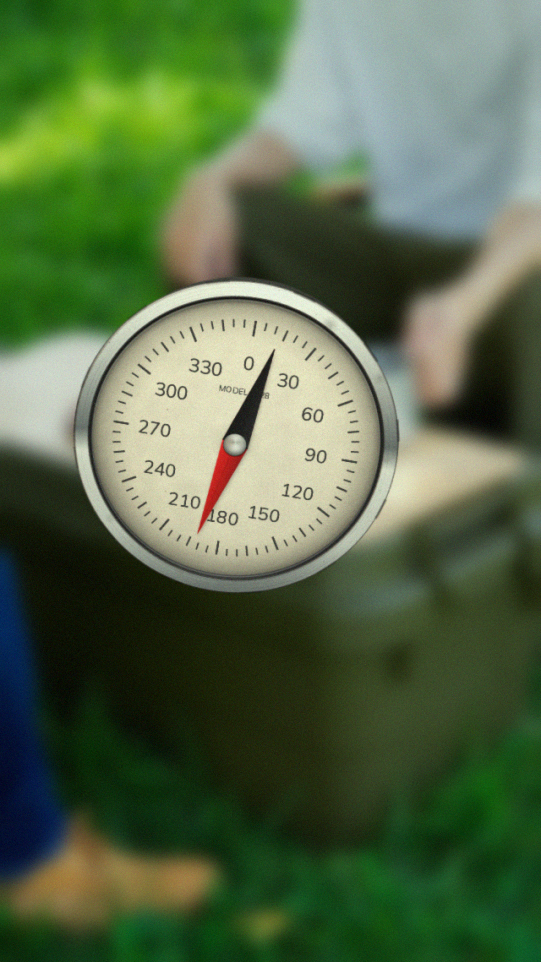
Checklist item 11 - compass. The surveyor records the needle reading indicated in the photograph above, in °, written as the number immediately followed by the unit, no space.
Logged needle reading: 192.5°
